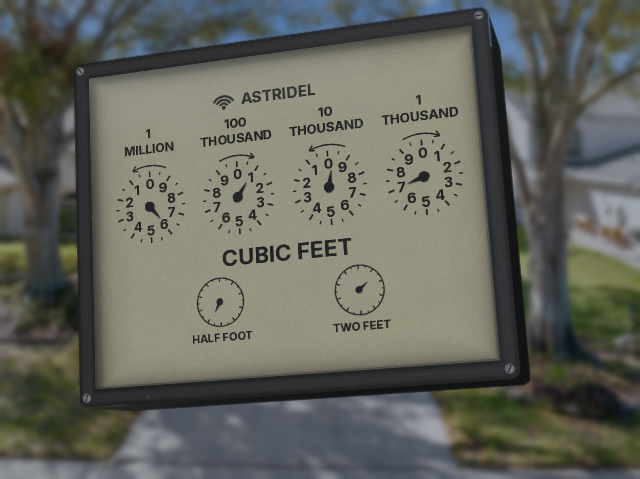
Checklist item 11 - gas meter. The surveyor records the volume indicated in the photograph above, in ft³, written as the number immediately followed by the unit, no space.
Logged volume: 609700ft³
